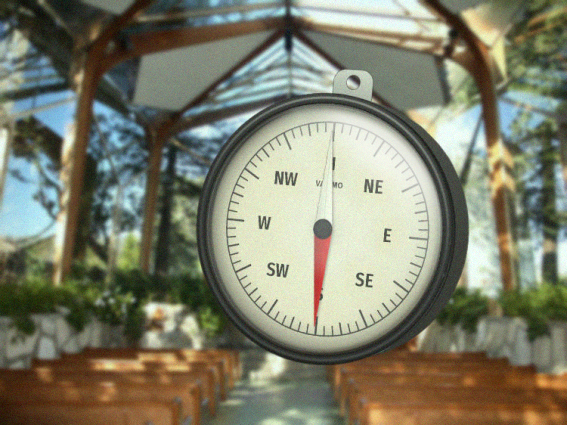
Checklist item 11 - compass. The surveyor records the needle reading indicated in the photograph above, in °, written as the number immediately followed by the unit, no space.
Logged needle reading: 180°
